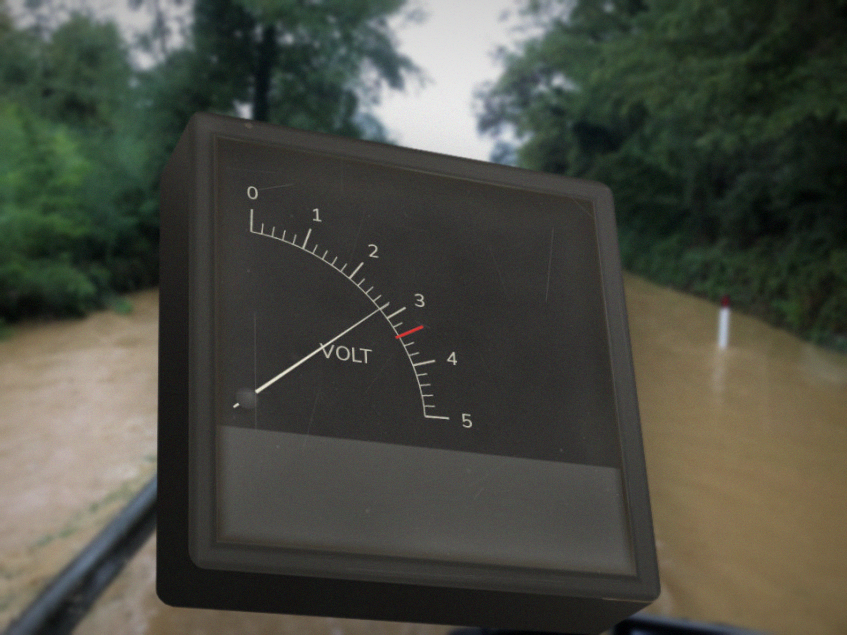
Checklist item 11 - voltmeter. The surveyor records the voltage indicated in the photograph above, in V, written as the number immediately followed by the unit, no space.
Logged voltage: 2.8V
